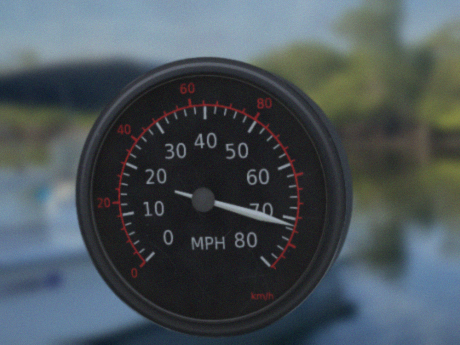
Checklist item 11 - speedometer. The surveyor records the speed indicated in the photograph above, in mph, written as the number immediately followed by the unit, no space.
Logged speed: 71mph
